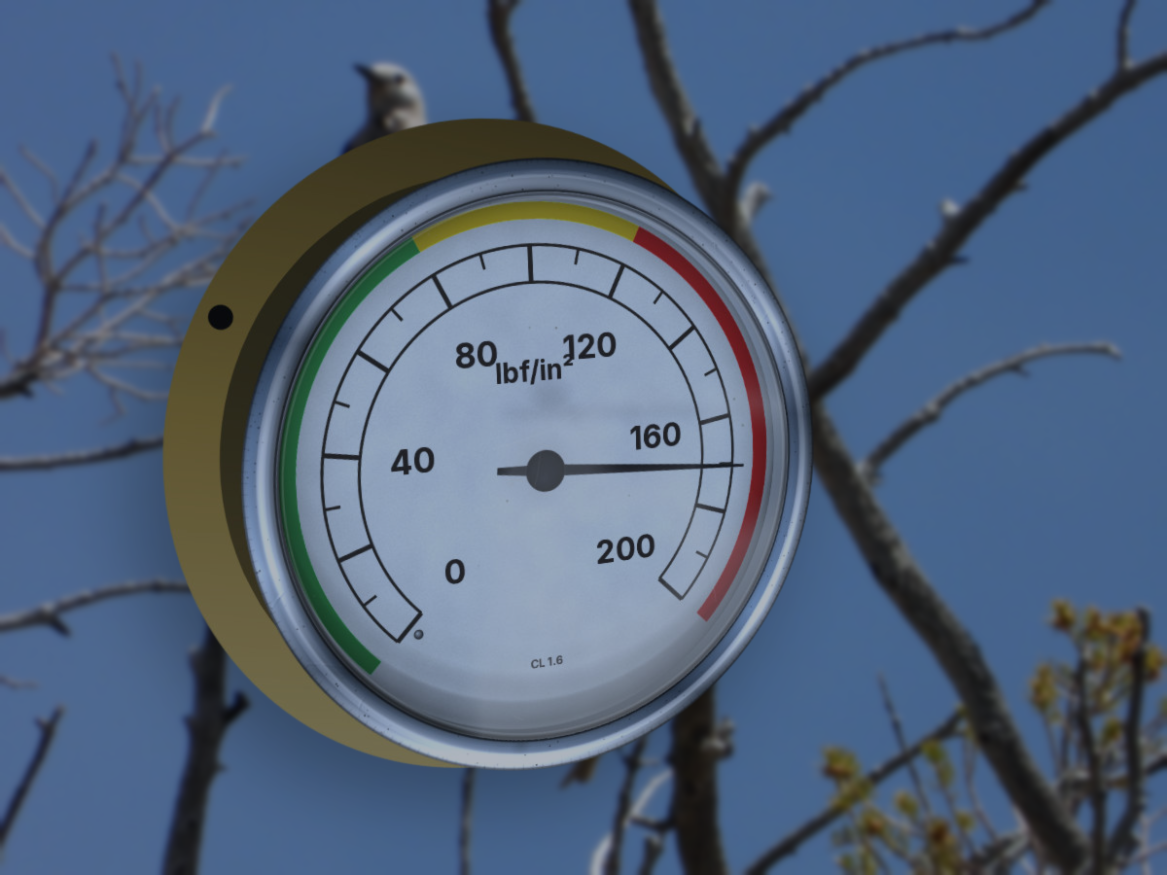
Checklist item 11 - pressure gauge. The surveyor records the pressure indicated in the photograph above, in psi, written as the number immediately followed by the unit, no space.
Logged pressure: 170psi
